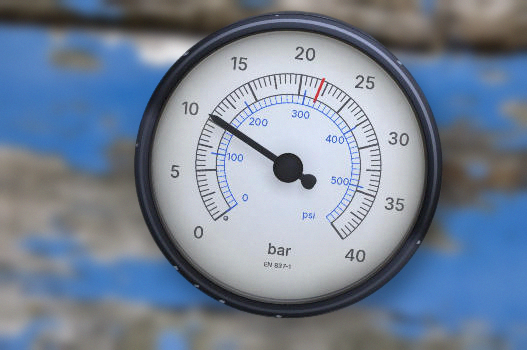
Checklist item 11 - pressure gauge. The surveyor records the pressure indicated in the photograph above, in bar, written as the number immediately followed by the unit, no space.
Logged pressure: 10.5bar
